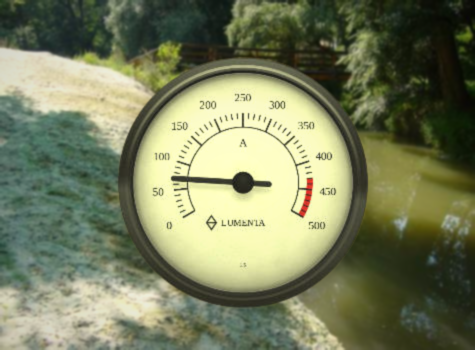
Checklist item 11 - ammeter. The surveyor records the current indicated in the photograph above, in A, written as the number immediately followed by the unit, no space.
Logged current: 70A
